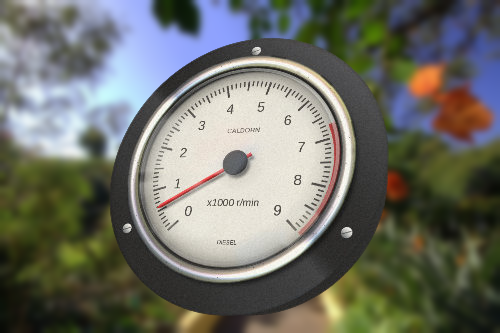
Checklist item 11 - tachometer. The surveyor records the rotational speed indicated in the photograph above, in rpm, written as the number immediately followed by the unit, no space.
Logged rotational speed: 500rpm
